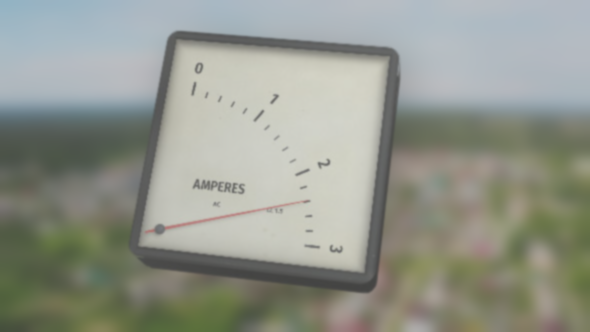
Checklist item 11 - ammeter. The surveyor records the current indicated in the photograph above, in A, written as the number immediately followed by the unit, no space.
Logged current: 2.4A
